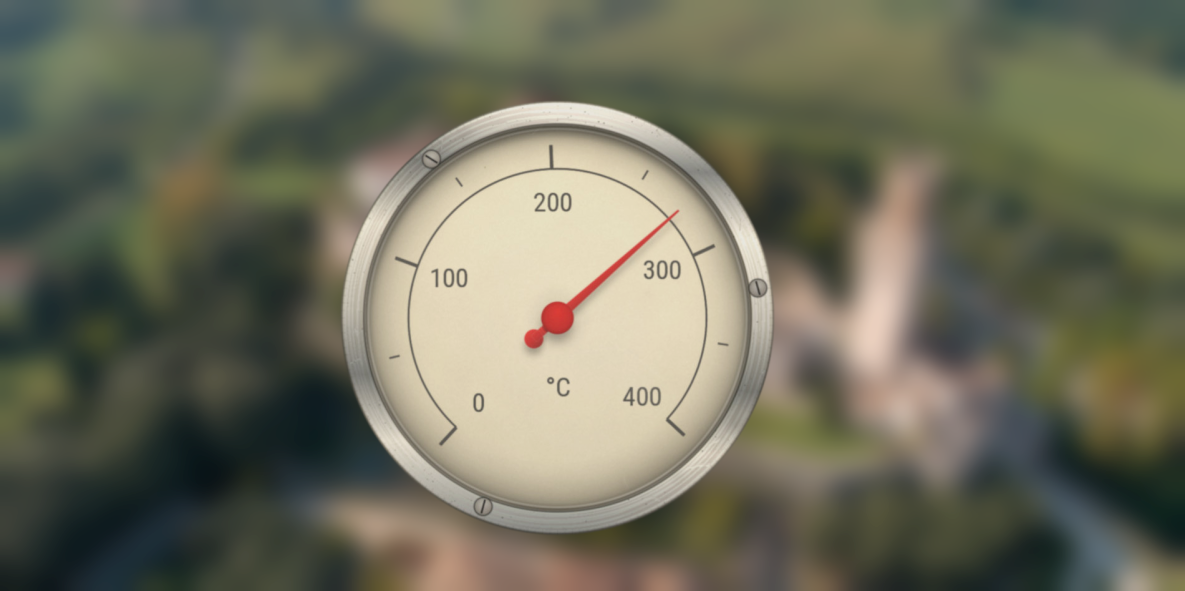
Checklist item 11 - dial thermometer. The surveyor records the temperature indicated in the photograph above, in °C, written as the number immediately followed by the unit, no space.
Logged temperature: 275°C
